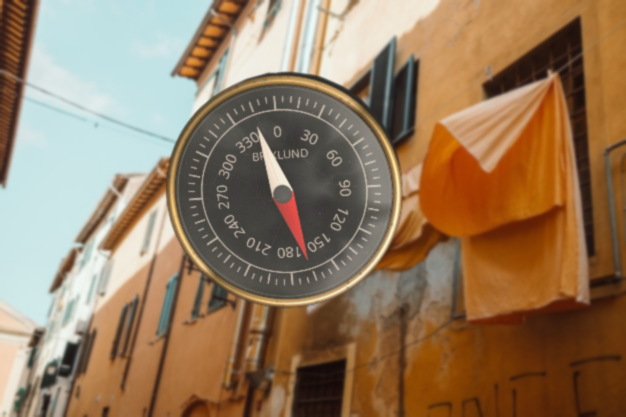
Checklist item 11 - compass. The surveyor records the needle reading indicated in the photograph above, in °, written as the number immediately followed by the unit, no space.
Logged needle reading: 165°
